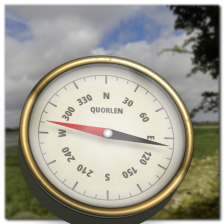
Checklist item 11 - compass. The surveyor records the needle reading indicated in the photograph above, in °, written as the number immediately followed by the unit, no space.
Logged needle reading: 280°
